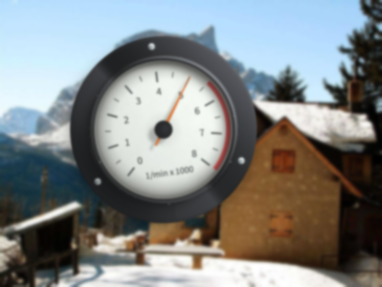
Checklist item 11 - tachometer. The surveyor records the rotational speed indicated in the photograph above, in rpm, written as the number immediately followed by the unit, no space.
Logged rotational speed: 5000rpm
